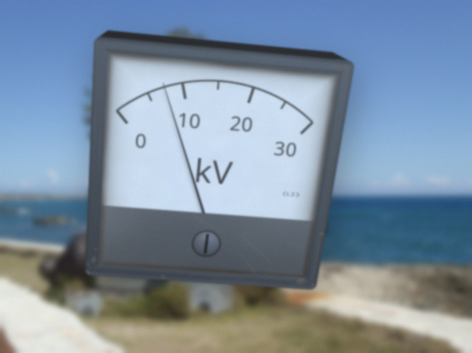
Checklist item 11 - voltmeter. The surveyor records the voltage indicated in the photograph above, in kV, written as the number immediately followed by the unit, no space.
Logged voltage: 7.5kV
